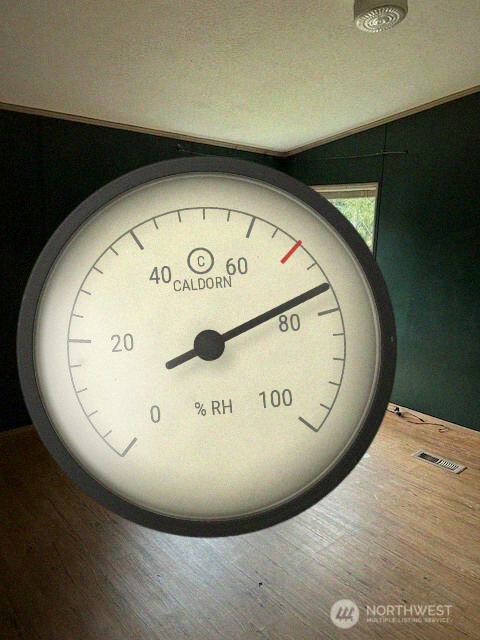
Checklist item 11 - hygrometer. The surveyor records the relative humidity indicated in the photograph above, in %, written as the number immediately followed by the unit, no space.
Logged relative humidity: 76%
